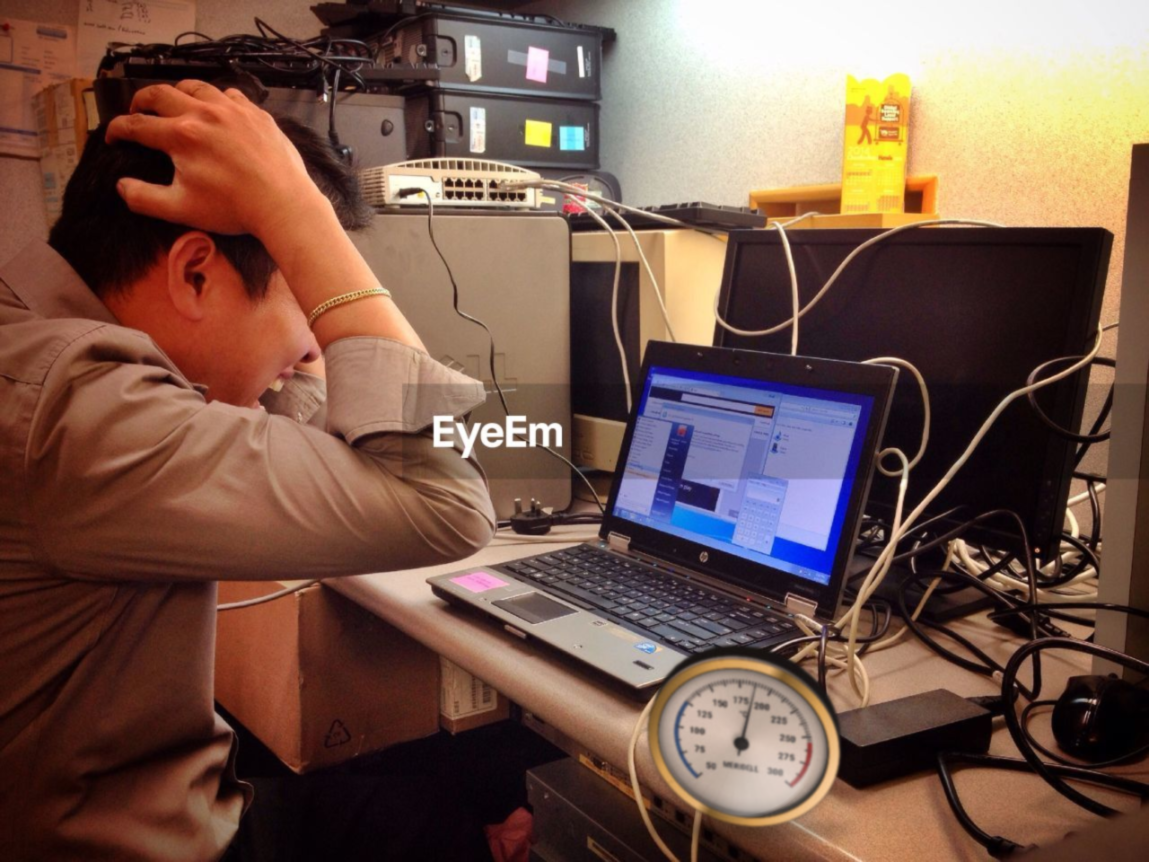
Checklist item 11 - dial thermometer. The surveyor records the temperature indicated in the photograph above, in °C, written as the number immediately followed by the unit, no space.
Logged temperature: 187.5°C
